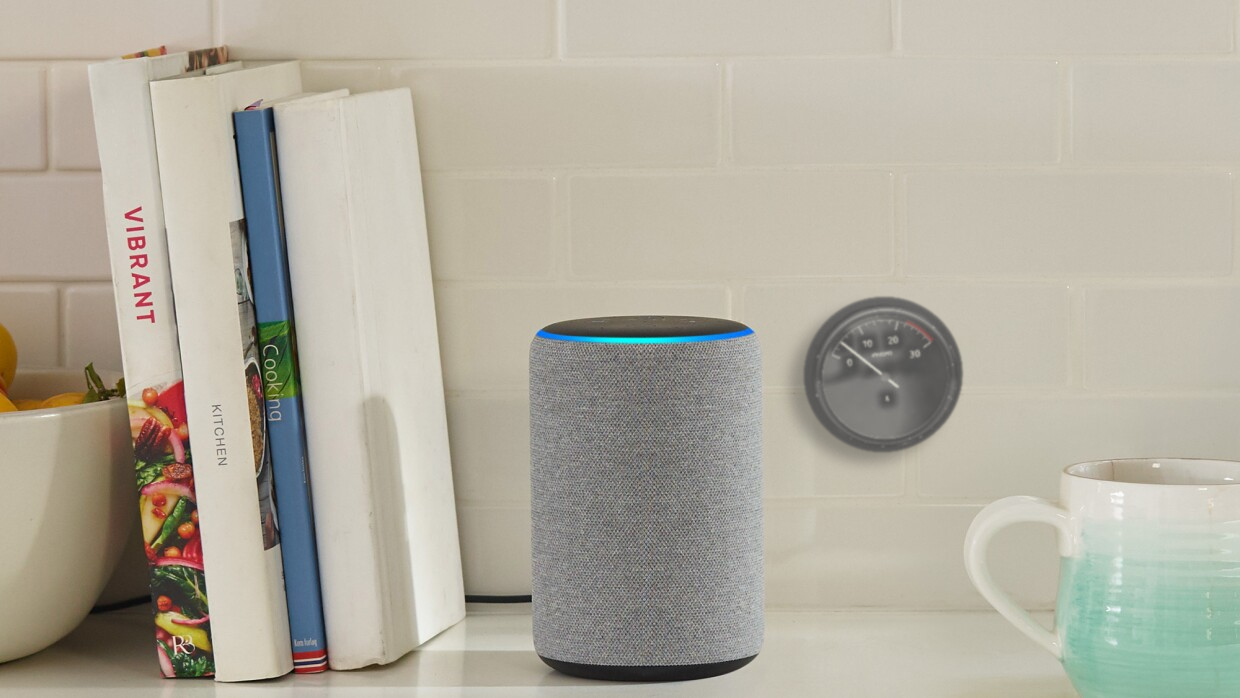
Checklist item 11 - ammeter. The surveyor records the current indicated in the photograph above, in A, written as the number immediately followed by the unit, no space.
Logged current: 4A
